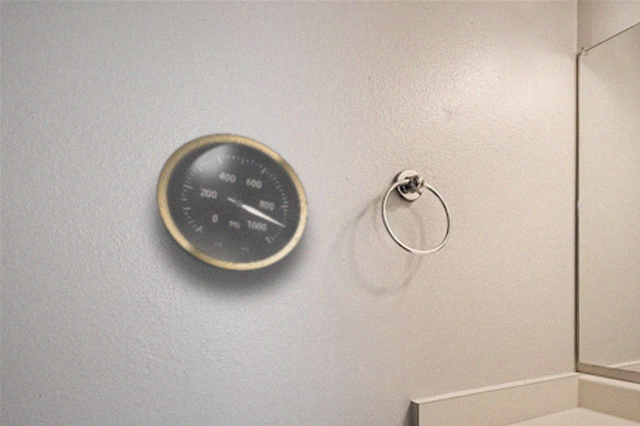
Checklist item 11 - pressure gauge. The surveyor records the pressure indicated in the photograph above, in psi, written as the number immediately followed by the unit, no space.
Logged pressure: 900psi
